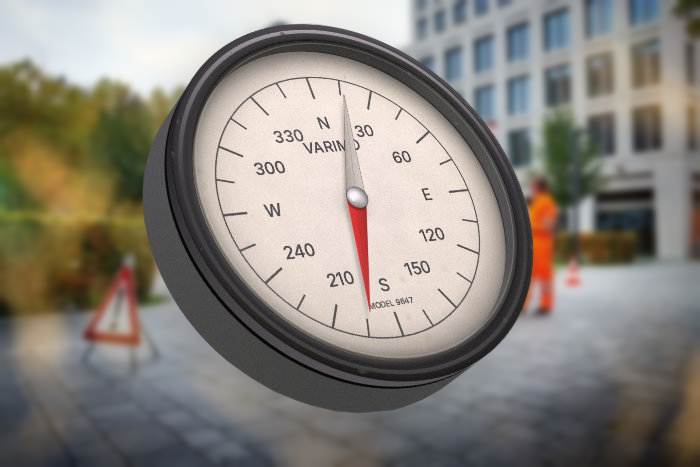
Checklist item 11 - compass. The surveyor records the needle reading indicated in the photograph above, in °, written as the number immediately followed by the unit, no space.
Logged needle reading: 195°
